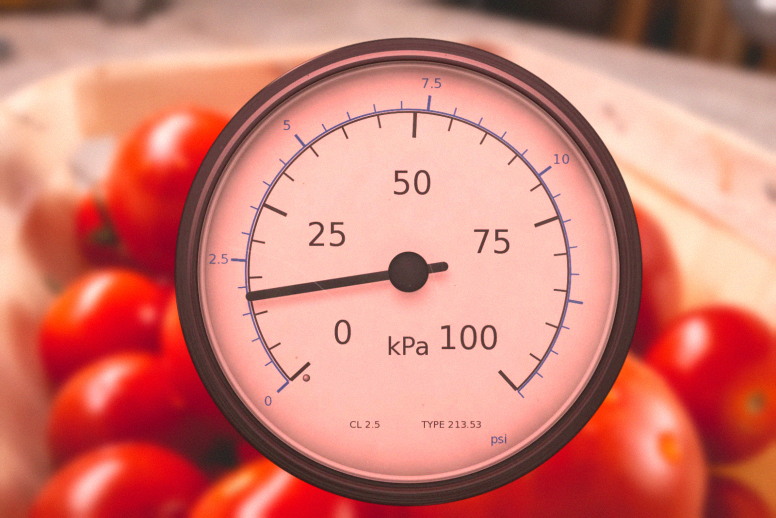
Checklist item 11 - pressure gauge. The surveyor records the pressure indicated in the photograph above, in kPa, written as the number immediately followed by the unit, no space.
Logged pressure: 12.5kPa
